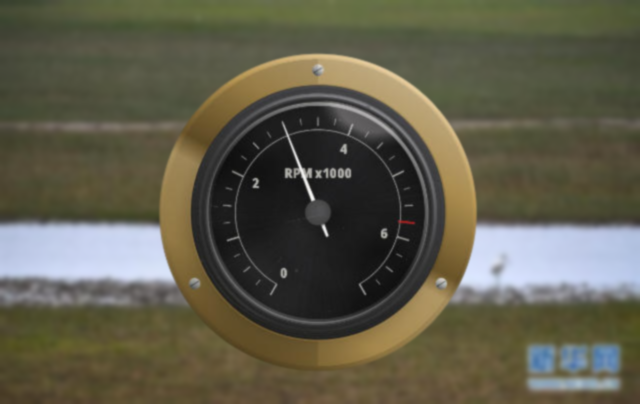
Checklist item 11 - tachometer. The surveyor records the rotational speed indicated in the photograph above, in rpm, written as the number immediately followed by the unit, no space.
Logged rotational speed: 3000rpm
